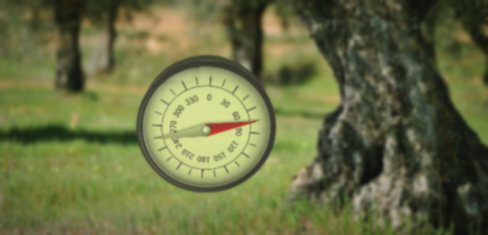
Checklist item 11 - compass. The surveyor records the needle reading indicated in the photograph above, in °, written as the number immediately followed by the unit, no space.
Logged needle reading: 75°
